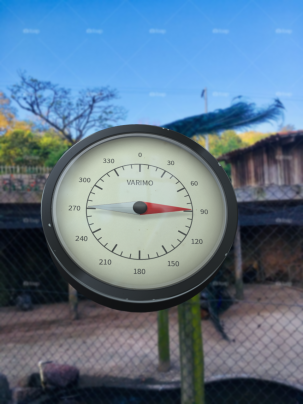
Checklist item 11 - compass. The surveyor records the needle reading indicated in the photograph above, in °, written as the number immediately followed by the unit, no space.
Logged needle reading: 90°
